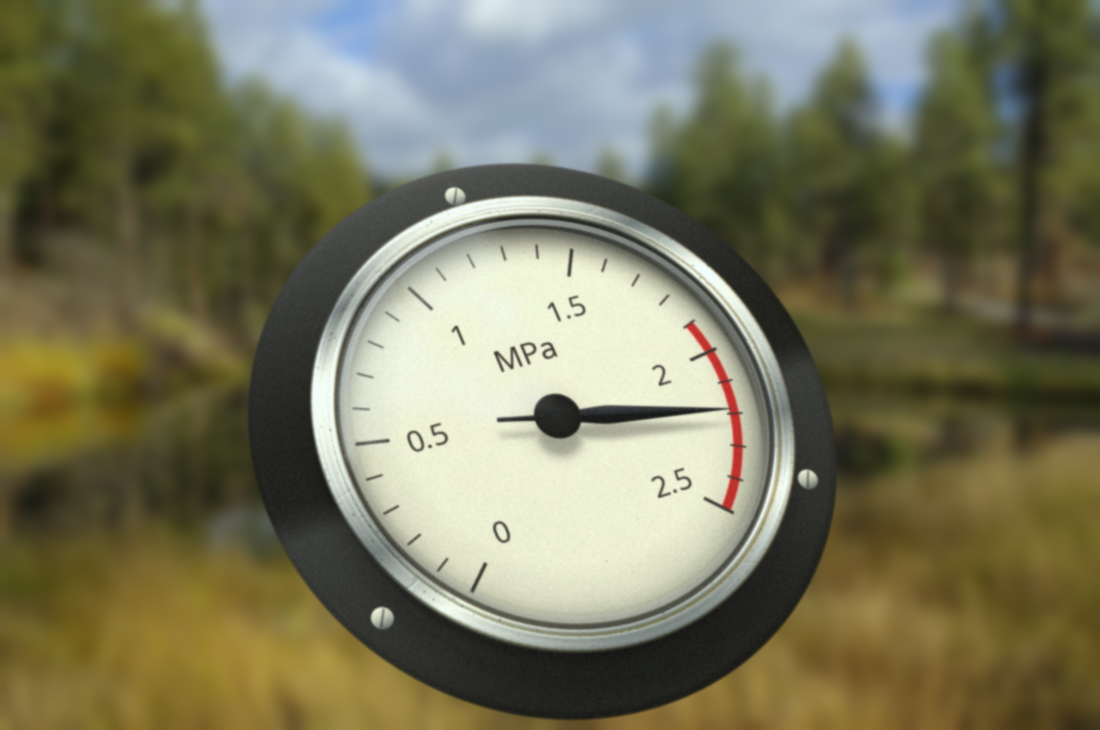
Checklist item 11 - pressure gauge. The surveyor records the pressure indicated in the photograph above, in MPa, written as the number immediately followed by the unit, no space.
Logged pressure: 2.2MPa
